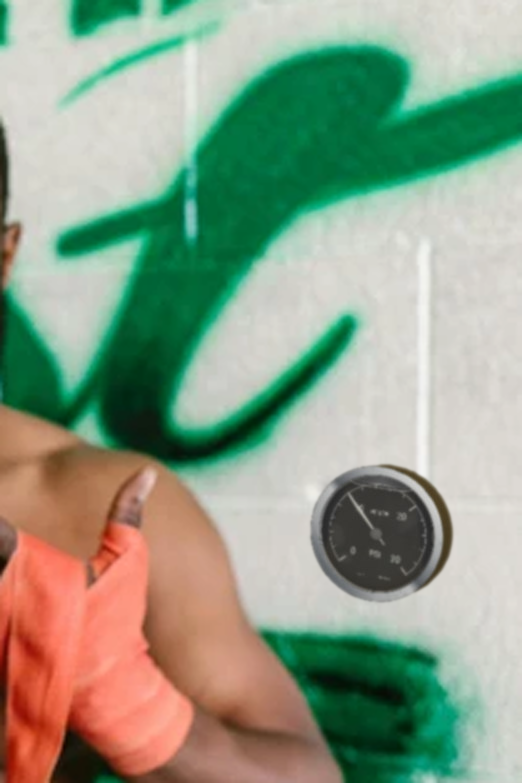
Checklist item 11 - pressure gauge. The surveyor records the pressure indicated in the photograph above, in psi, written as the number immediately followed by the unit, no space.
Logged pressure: 10psi
